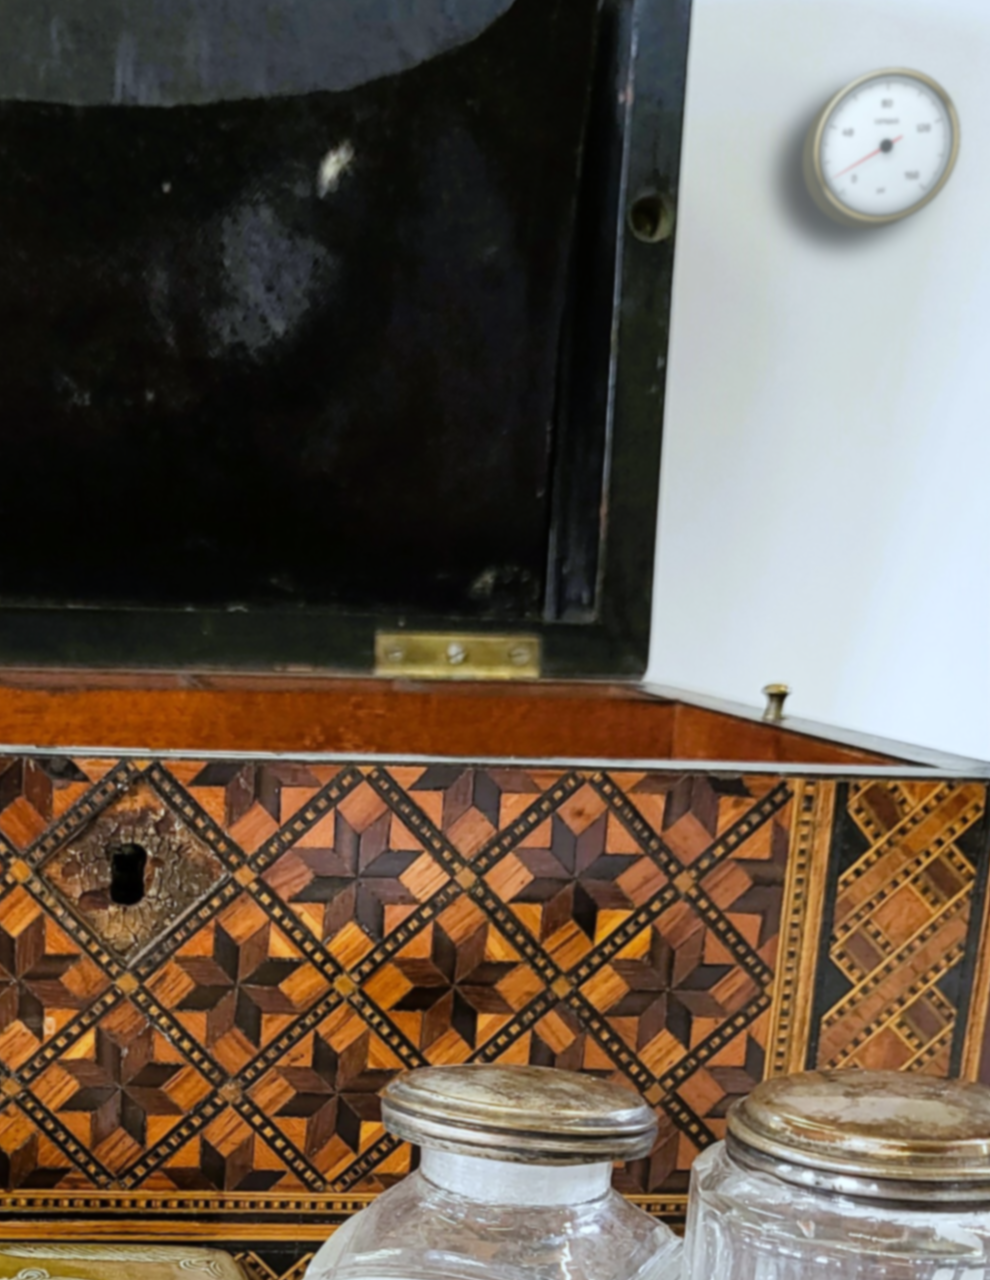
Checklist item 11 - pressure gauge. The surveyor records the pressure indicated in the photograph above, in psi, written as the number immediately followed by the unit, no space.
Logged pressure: 10psi
